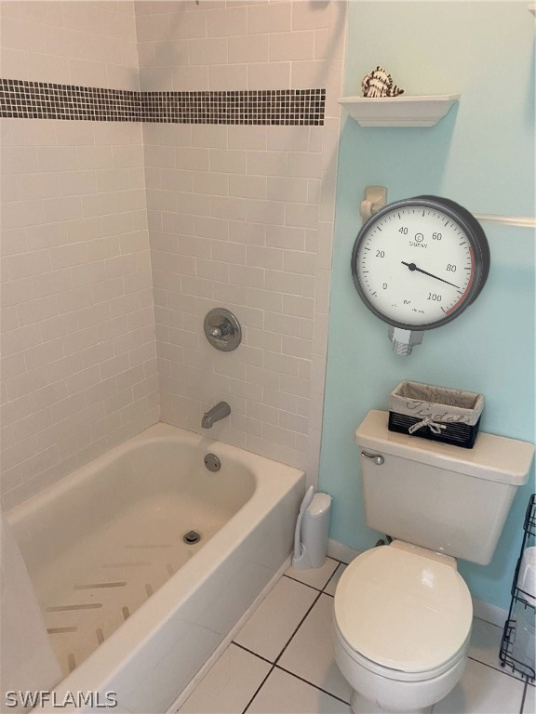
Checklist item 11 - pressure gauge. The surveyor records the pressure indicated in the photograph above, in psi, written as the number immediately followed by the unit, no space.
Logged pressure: 88psi
